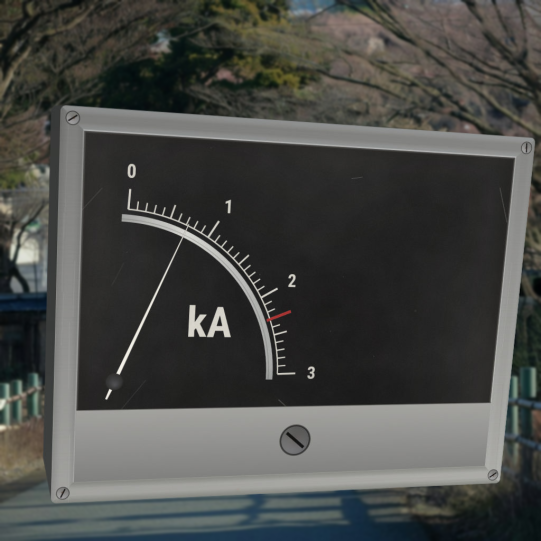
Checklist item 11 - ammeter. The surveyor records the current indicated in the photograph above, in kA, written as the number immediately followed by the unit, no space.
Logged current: 0.7kA
